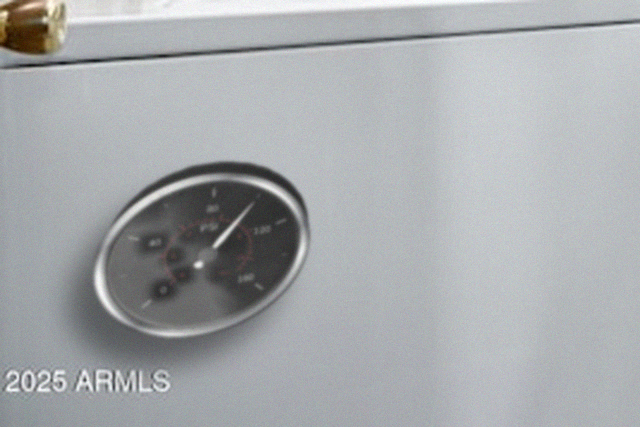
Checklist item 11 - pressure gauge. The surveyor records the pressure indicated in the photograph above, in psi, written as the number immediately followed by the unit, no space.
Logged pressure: 100psi
